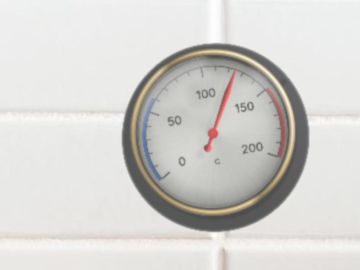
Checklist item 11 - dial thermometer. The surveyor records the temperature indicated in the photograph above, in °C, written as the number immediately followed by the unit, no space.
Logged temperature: 125°C
